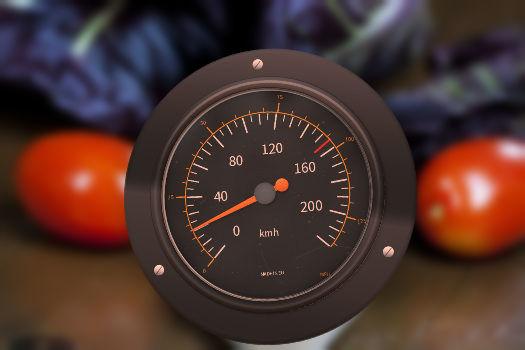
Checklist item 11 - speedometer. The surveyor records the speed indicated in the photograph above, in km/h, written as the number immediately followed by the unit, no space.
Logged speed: 20km/h
